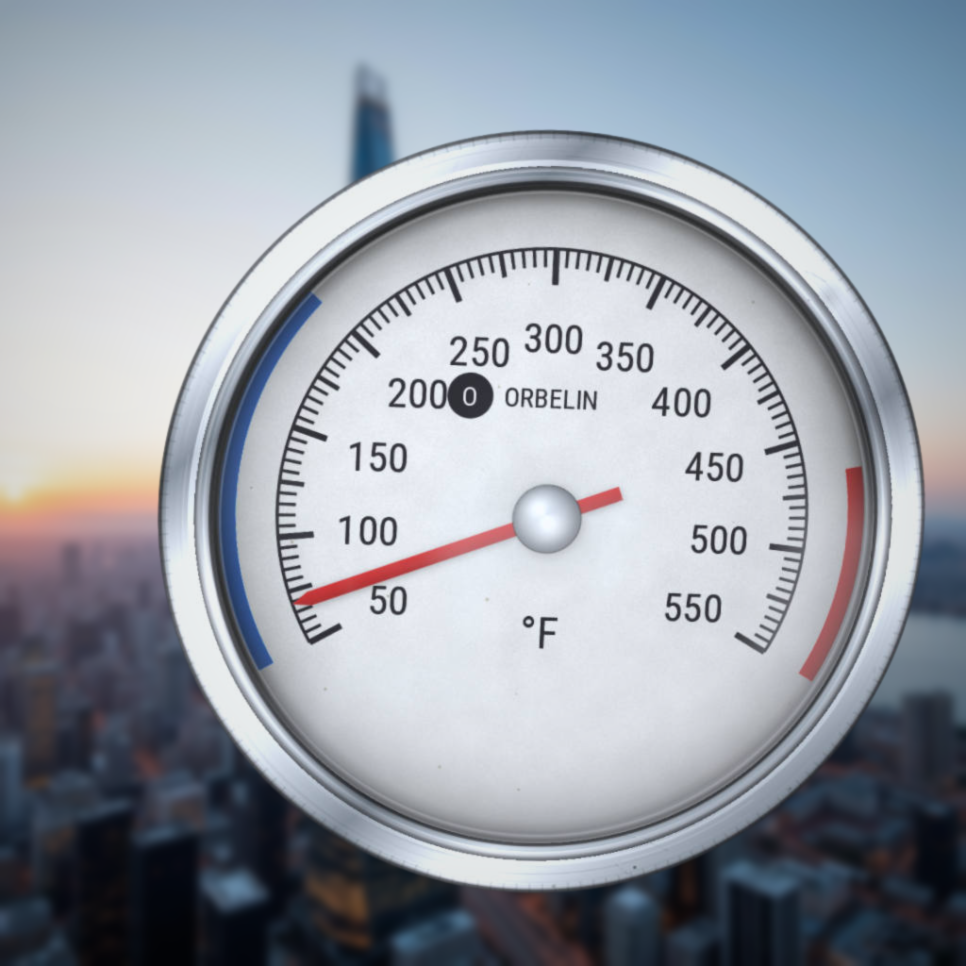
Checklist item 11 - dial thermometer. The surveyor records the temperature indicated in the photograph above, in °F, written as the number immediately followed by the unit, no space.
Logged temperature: 70°F
